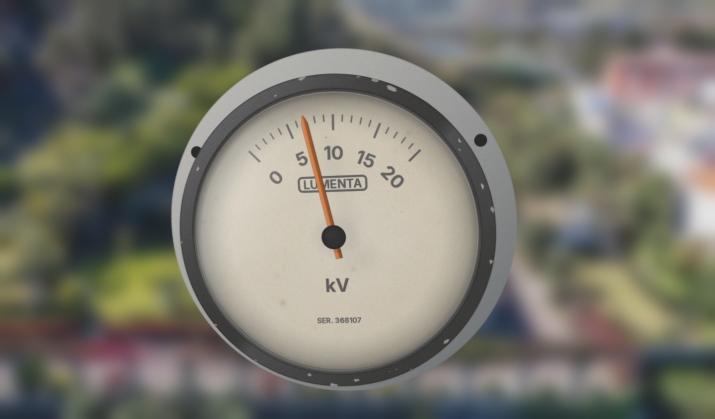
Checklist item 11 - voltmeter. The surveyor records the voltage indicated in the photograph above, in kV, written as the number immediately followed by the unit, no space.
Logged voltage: 7kV
